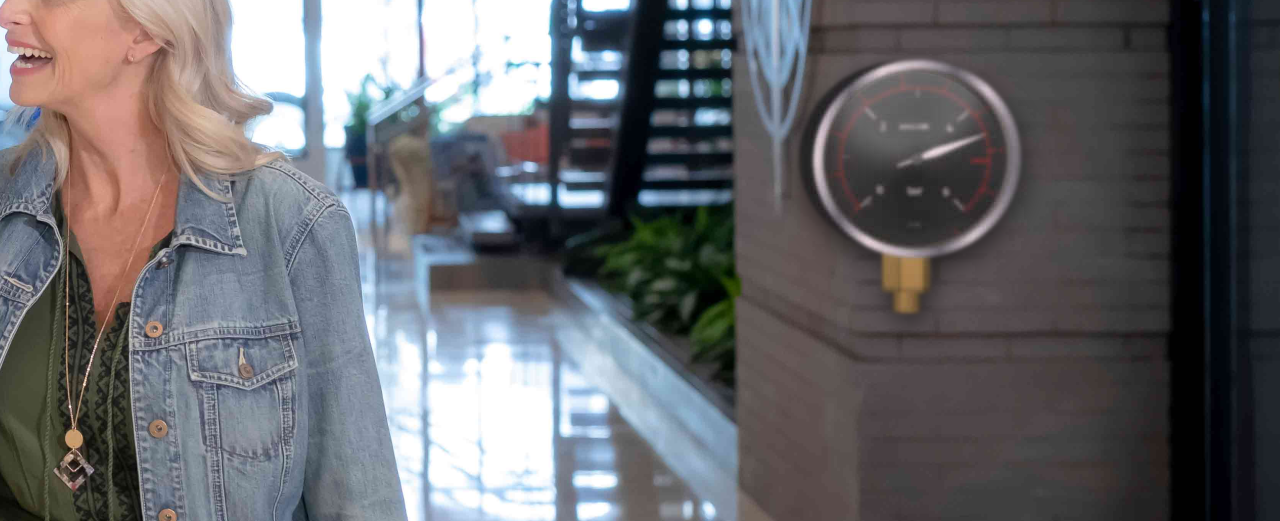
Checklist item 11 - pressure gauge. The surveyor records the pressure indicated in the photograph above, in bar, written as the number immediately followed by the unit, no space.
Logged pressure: 4.5bar
